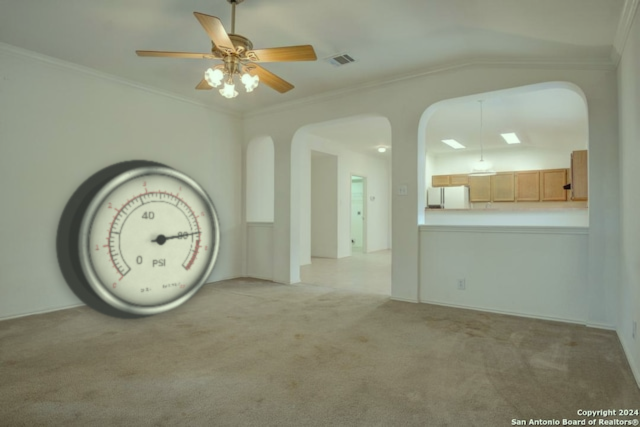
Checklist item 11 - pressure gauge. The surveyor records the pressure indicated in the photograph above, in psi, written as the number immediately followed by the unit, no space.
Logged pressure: 80psi
